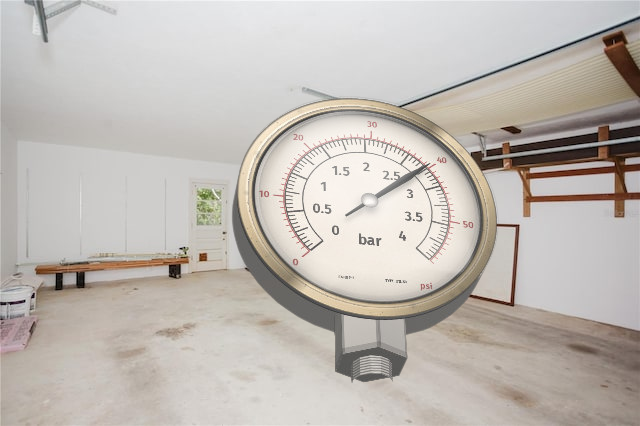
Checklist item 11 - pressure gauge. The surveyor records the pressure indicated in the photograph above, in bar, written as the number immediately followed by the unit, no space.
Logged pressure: 2.75bar
